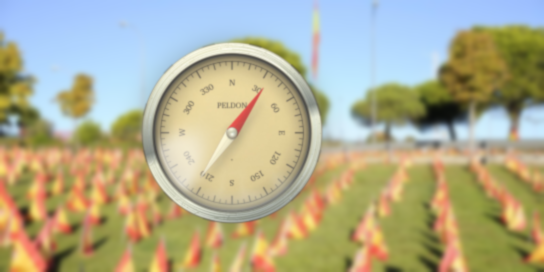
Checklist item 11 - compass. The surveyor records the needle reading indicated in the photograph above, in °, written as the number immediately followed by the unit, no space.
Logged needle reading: 35°
